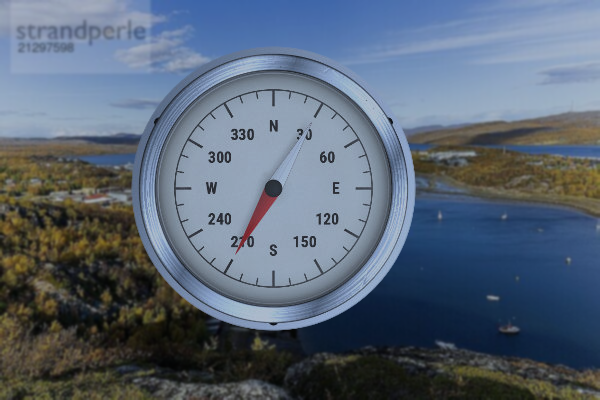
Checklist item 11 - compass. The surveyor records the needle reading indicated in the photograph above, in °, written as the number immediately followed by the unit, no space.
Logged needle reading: 210°
